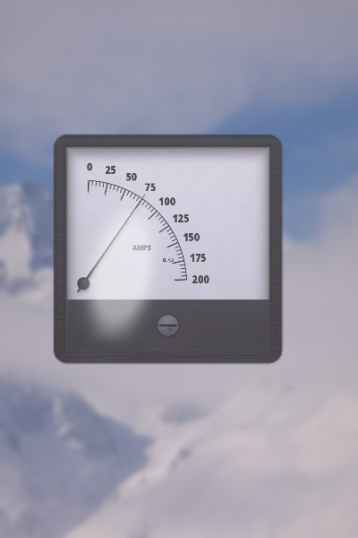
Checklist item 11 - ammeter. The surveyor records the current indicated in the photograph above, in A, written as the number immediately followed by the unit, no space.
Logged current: 75A
